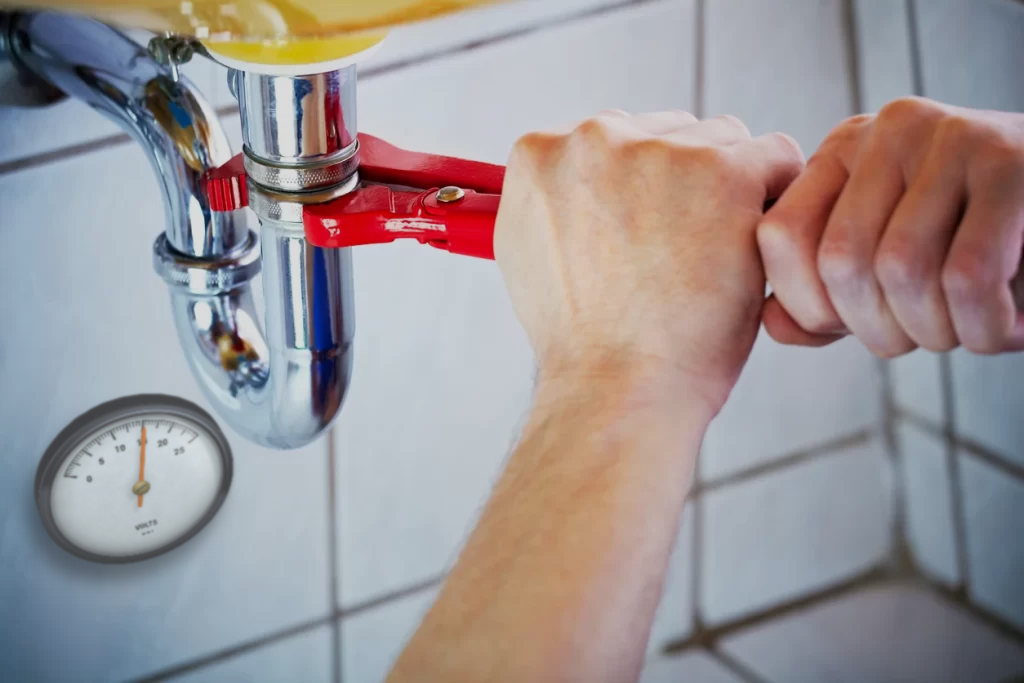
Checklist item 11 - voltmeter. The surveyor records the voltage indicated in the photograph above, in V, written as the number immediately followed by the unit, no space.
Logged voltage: 15V
